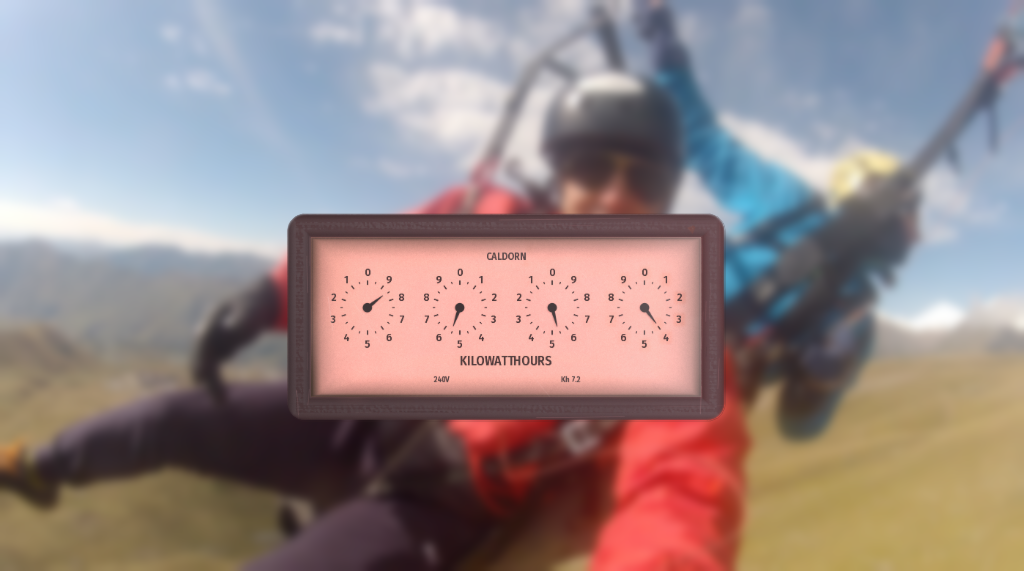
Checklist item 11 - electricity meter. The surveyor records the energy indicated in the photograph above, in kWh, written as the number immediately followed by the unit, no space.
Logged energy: 8554kWh
